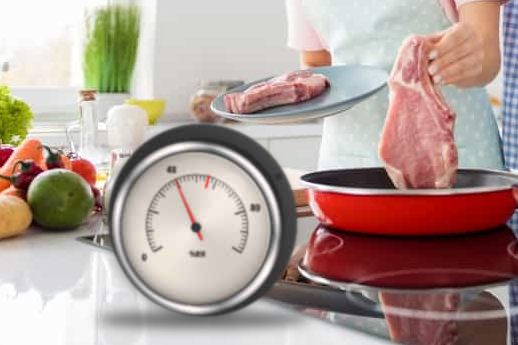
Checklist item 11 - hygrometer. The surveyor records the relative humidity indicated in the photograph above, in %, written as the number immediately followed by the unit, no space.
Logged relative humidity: 40%
